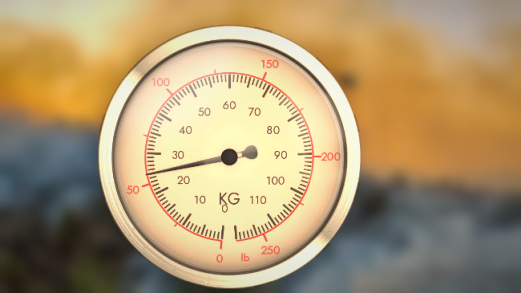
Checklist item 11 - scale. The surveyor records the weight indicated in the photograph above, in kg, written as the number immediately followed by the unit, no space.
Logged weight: 25kg
